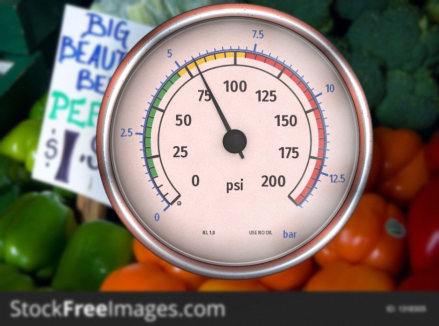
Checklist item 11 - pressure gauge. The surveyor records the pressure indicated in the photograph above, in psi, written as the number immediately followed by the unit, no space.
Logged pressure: 80psi
